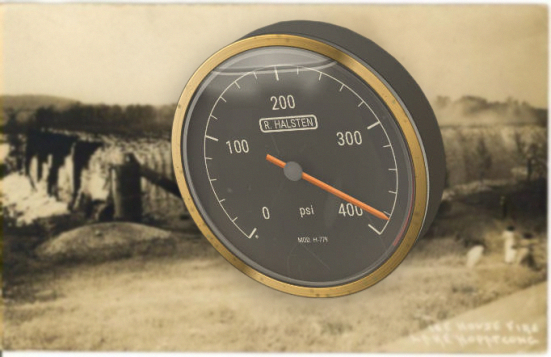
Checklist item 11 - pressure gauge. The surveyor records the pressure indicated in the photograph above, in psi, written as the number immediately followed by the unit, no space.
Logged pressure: 380psi
